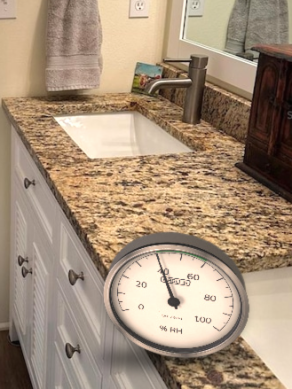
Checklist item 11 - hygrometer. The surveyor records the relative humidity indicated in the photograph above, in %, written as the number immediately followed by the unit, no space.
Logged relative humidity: 40%
